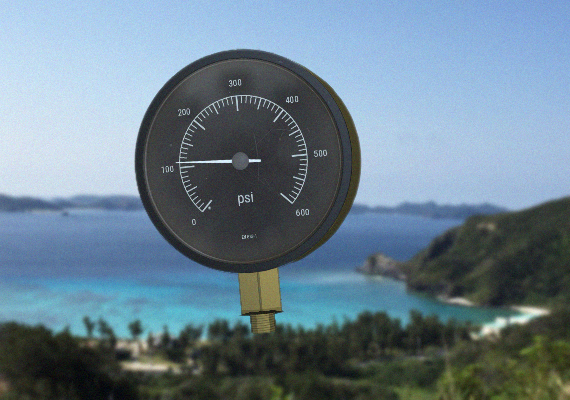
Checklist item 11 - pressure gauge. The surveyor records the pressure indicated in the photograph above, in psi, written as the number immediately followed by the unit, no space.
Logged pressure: 110psi
